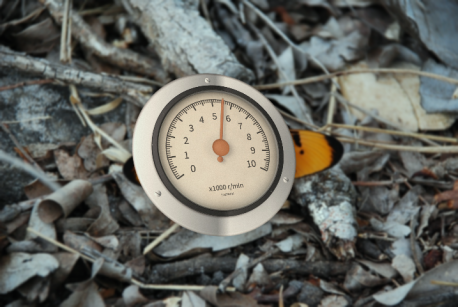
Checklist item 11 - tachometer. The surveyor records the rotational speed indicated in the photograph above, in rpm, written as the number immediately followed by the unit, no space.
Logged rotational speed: 5500rpm
